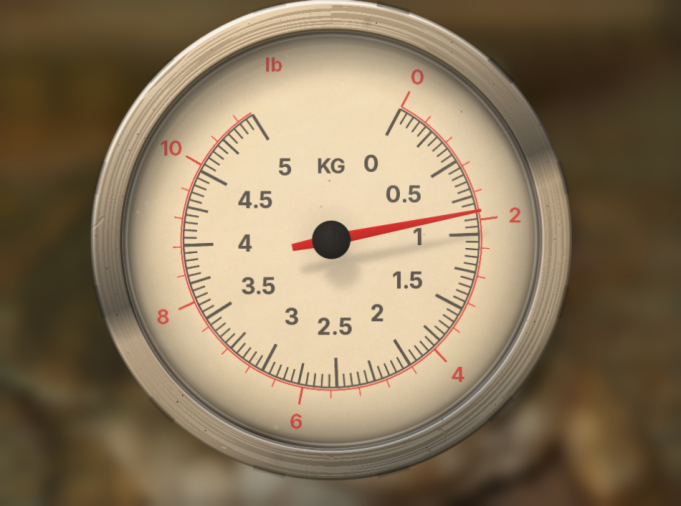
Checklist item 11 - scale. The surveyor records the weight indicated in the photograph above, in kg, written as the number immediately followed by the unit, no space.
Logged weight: 0.85kg
